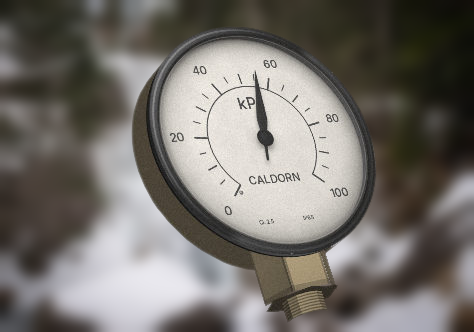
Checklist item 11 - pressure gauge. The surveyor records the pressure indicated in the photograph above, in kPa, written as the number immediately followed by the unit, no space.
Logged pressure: 55kPa
